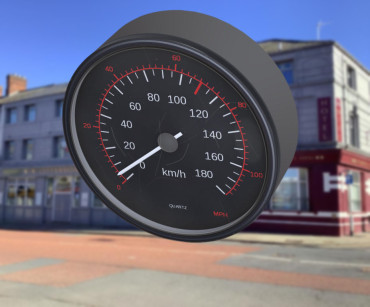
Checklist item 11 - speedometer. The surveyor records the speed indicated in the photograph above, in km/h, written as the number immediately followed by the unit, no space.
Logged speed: 5km/h
